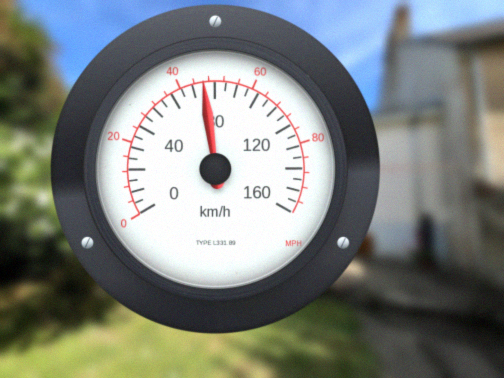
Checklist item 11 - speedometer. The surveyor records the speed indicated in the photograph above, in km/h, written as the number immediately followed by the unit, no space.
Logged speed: 75km/h
